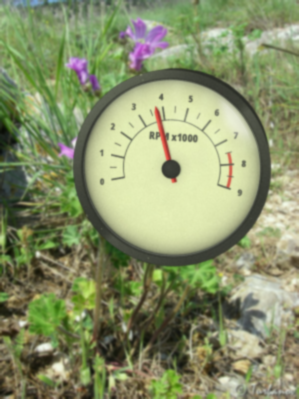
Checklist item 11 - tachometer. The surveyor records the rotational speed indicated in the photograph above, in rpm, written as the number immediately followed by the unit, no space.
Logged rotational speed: 3750rpm
